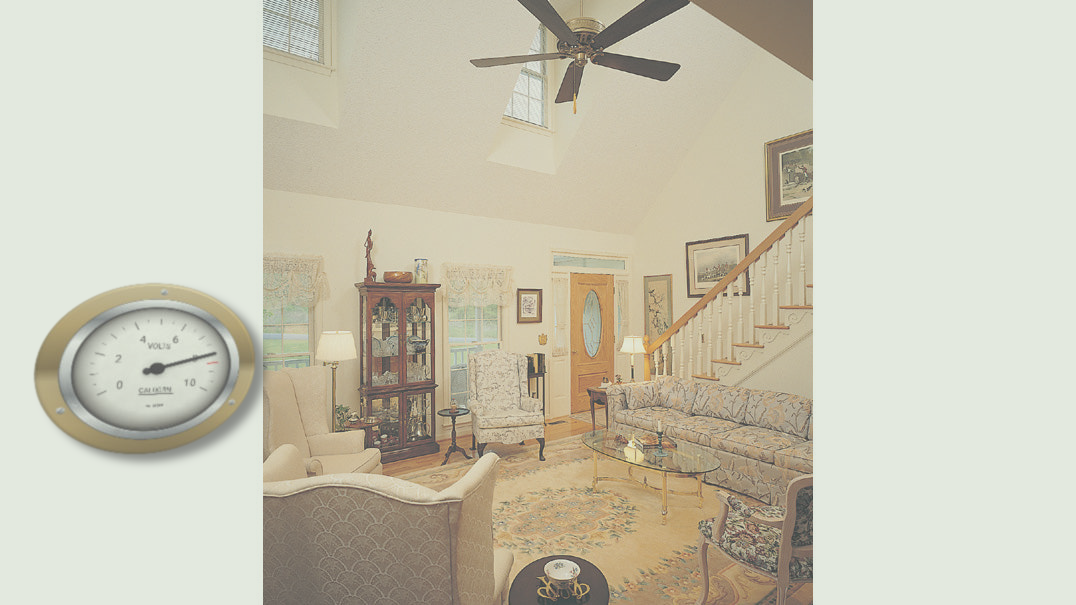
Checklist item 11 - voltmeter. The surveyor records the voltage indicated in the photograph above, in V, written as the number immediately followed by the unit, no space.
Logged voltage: 8V
